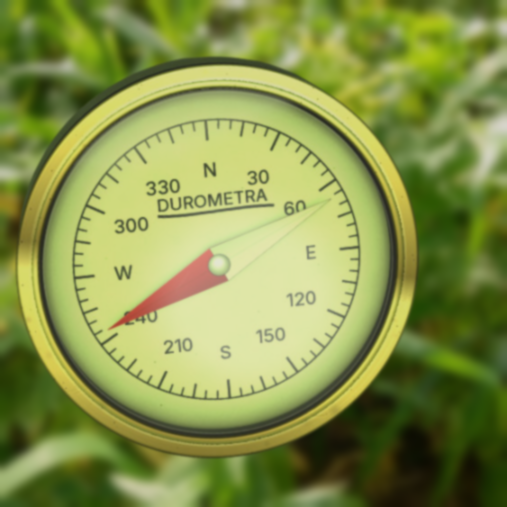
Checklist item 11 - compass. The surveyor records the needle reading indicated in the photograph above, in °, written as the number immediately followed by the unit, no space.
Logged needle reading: 245°
